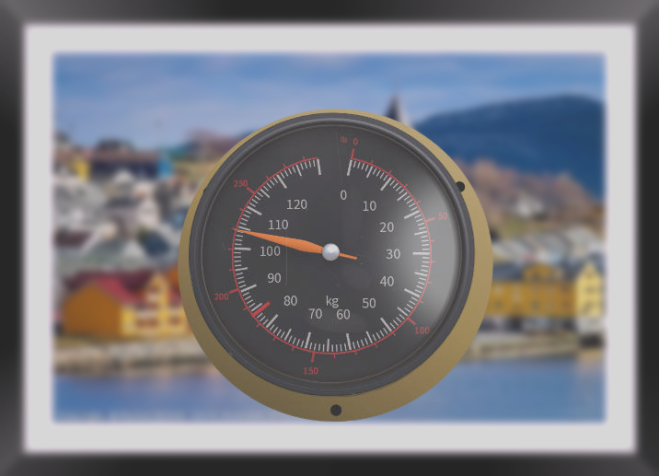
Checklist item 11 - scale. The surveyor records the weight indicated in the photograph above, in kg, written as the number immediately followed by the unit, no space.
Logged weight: 104kg
